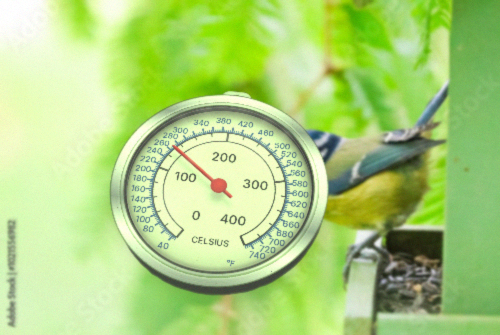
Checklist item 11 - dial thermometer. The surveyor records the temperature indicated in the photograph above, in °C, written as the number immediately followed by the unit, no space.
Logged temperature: 130°C
